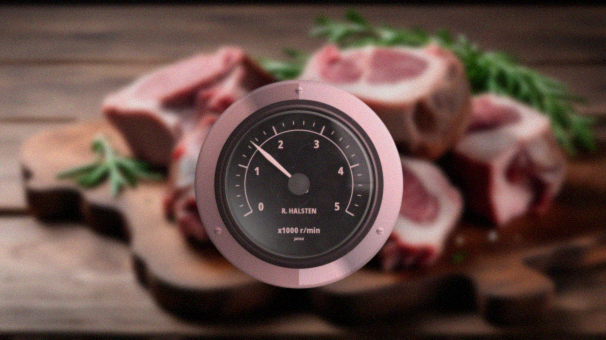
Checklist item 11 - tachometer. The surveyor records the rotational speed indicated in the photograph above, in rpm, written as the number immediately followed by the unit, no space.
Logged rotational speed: 1500rpm
